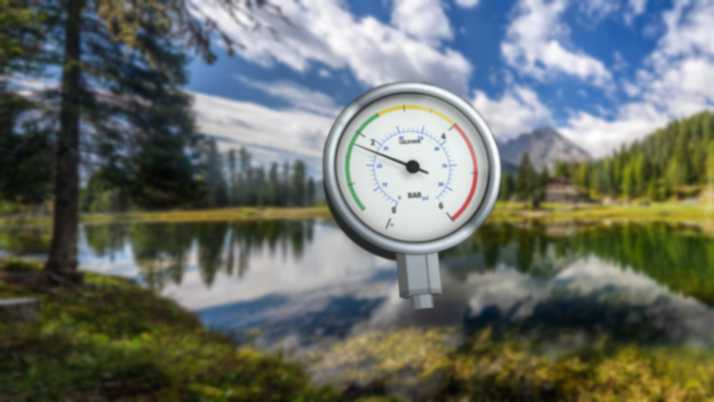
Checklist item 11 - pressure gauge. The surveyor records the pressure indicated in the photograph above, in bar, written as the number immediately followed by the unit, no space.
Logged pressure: 1.75bar
